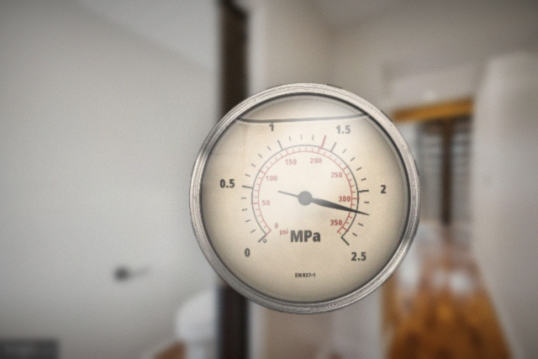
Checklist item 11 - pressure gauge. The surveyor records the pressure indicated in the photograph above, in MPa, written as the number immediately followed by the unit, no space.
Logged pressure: 2.2MPa
